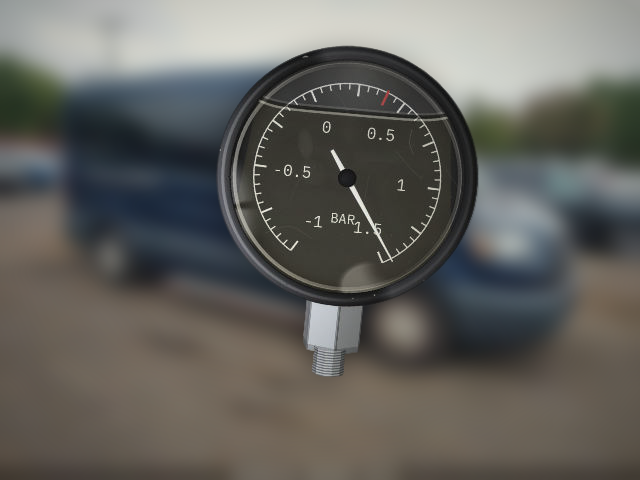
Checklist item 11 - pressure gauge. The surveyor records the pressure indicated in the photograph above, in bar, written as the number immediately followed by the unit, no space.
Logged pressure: 1.45bar
